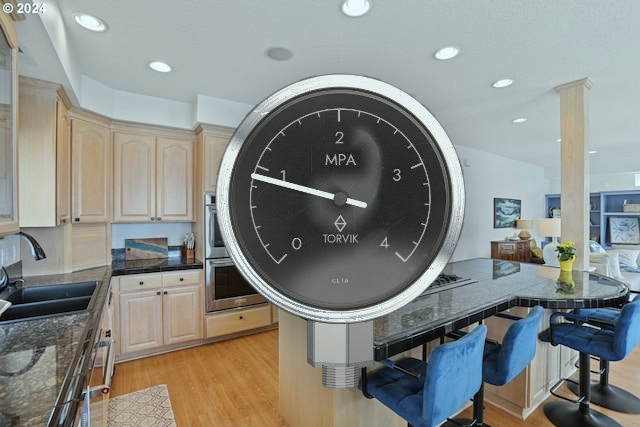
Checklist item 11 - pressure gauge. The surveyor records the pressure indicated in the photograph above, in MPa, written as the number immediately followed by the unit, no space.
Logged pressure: 0.9MPa
